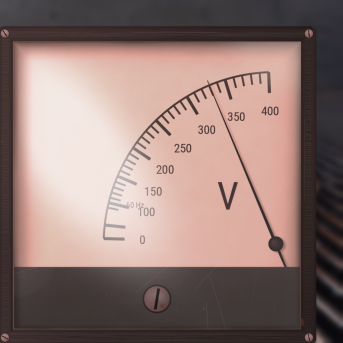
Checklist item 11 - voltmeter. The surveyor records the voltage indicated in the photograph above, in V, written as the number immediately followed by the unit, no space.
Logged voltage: 330V
